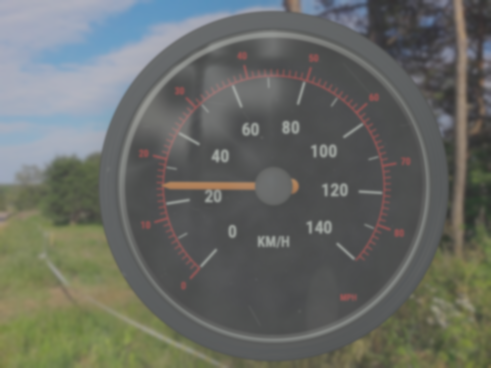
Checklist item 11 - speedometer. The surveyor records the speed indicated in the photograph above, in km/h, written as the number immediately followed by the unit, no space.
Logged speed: 25km/h
